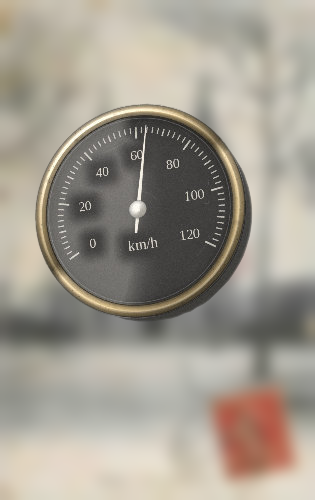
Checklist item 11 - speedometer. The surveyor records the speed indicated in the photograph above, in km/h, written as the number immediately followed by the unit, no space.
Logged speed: 64km/h
